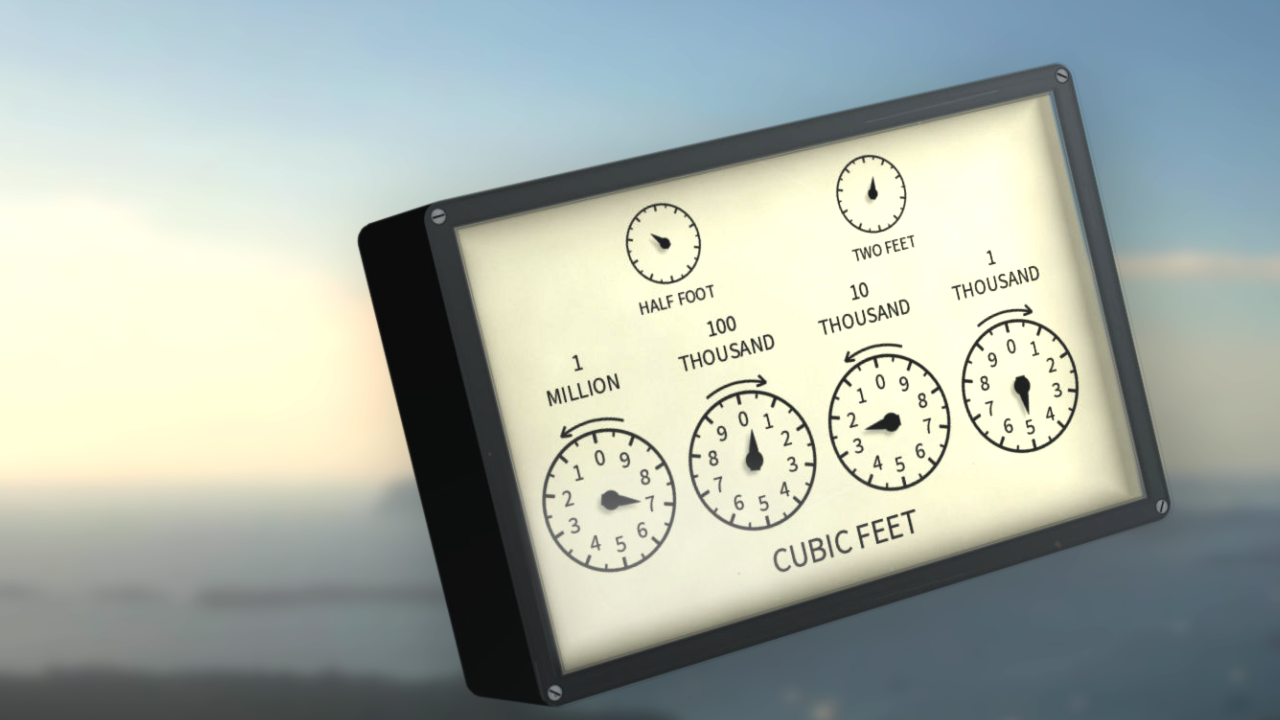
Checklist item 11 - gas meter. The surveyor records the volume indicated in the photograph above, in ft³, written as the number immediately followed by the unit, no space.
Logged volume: 702500ft³
